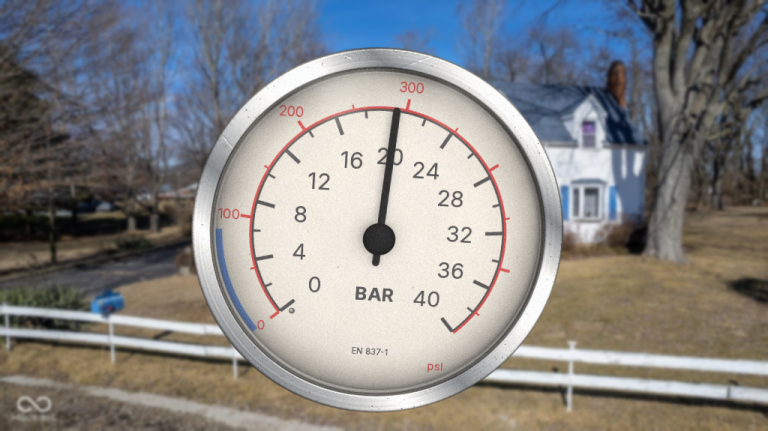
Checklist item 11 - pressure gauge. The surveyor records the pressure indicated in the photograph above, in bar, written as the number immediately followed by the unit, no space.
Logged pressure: 20bar
